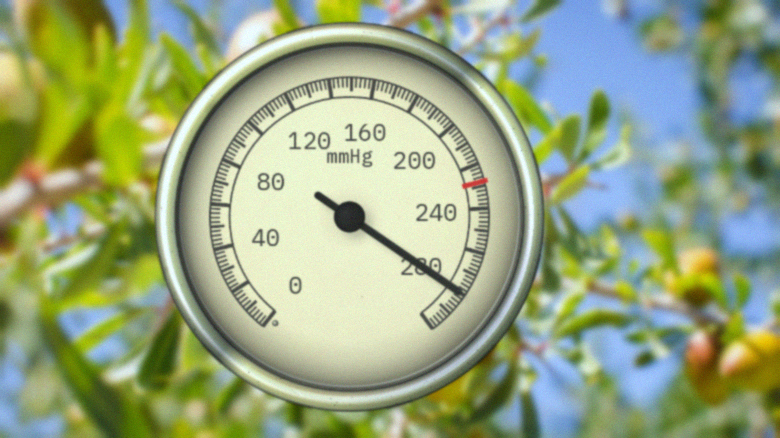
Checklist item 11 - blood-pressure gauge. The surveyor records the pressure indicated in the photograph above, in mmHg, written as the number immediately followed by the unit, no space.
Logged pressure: 280mmHg
